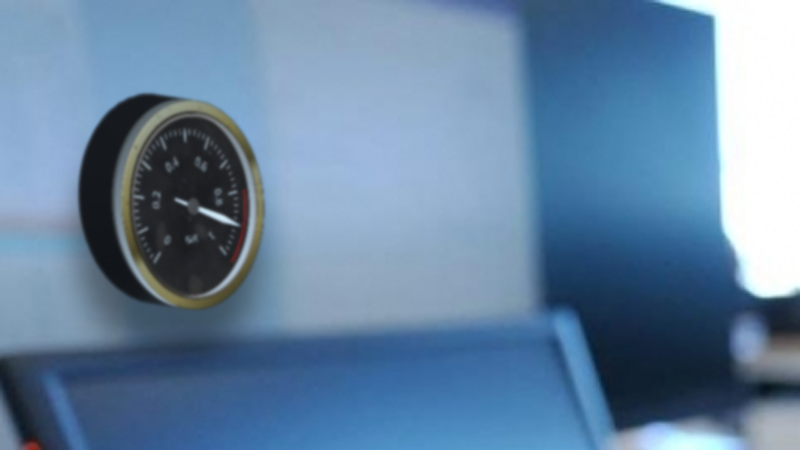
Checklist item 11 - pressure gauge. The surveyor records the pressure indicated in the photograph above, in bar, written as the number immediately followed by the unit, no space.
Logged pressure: 0.9bar
